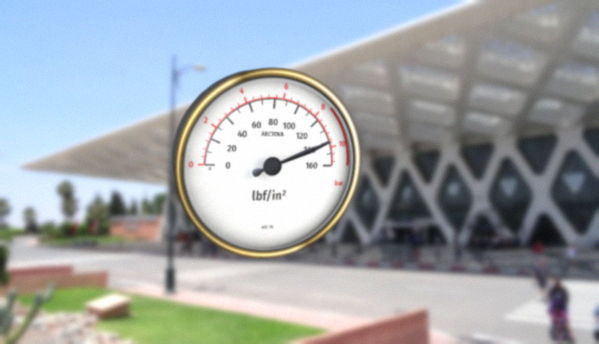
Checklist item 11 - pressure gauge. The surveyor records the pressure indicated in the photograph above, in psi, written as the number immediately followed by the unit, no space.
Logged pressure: 140psi
